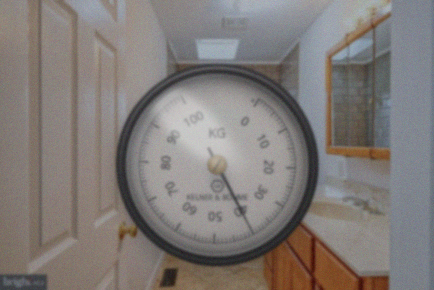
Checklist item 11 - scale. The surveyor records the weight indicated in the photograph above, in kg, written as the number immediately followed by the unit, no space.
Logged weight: 40kg
